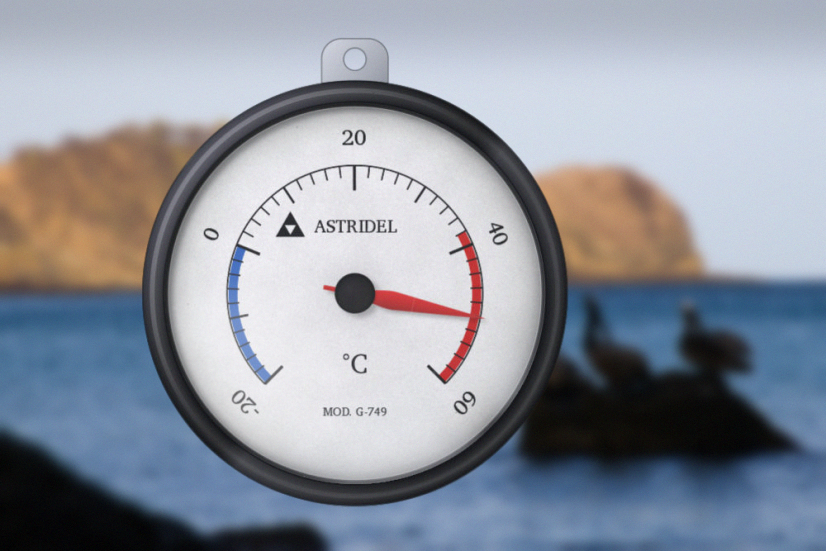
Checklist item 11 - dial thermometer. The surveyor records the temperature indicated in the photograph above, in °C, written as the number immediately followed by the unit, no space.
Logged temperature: 50°C
